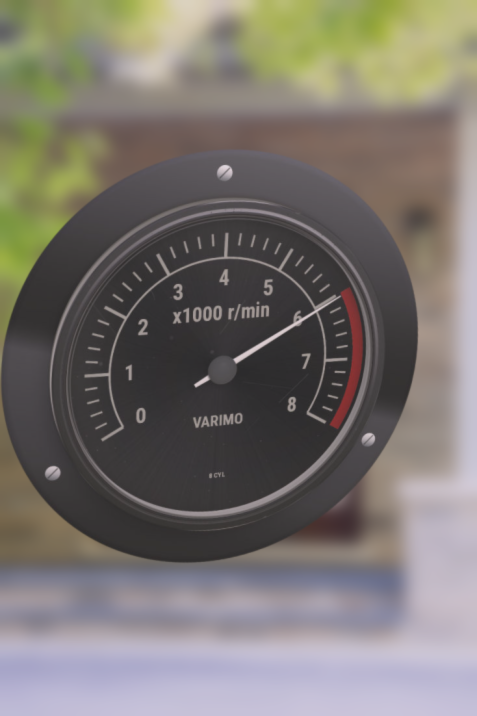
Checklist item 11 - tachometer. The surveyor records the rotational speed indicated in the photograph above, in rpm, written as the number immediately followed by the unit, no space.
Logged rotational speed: 6000rpm
